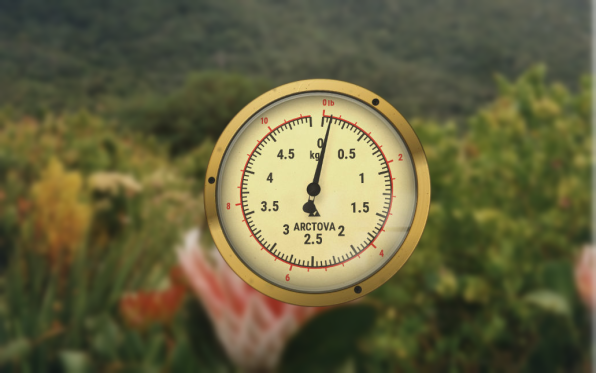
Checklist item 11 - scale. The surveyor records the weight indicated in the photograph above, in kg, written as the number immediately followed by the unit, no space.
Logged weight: 0.1kg
